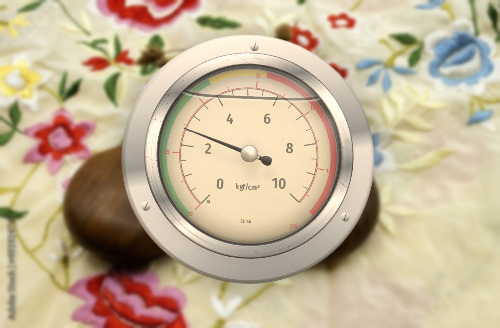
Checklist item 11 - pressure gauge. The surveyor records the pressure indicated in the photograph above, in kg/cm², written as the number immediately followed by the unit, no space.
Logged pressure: 2.5kg/cm²
